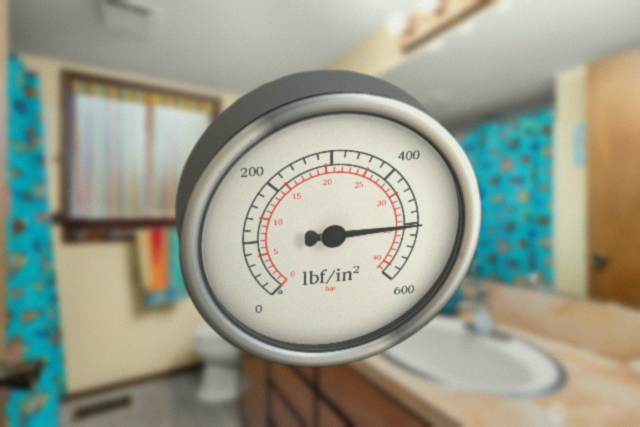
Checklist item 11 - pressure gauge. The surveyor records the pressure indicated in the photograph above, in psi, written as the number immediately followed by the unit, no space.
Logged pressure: 500psi
